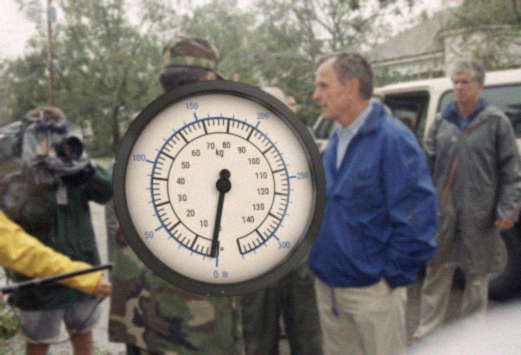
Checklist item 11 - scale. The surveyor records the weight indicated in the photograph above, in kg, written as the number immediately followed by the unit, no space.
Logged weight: 2kg
